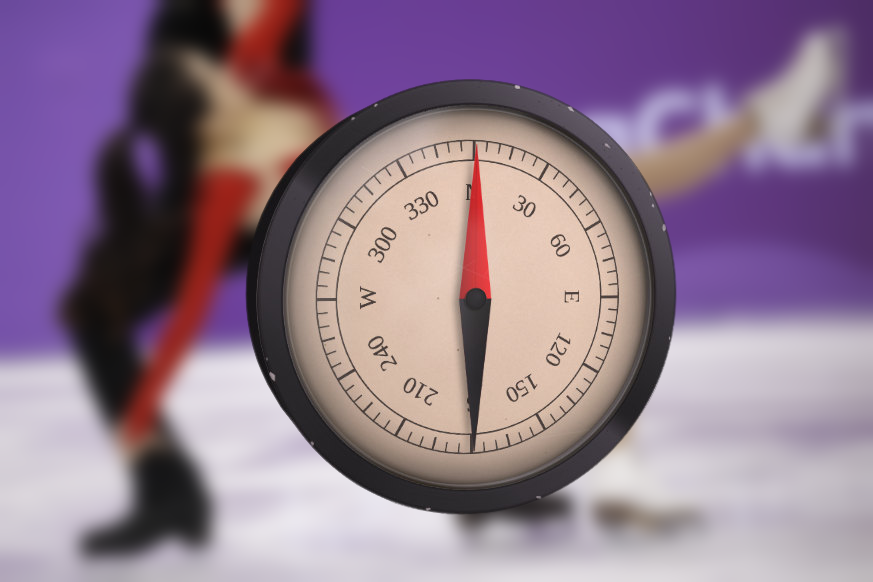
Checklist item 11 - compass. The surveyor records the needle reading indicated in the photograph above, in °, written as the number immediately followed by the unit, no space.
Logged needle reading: 0°
